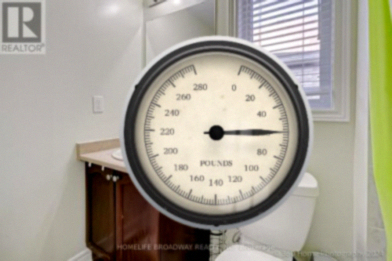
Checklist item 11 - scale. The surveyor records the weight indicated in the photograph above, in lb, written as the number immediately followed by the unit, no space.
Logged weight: 60lb
